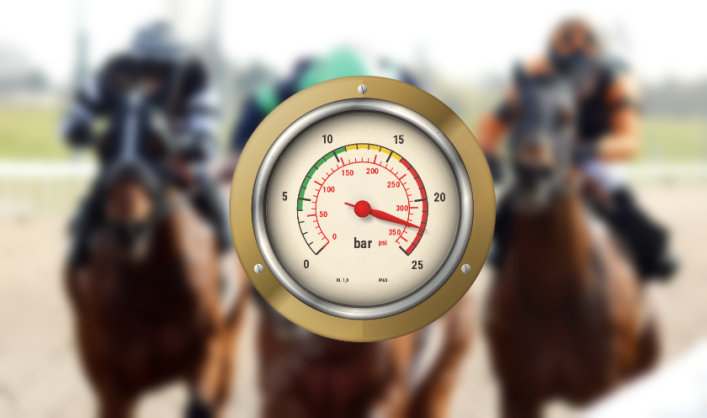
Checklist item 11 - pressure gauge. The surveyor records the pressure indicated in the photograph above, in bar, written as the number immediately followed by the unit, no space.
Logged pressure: 22.5bar
